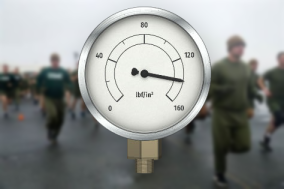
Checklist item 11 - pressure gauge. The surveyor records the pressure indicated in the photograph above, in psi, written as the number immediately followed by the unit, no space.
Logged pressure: 140psi
